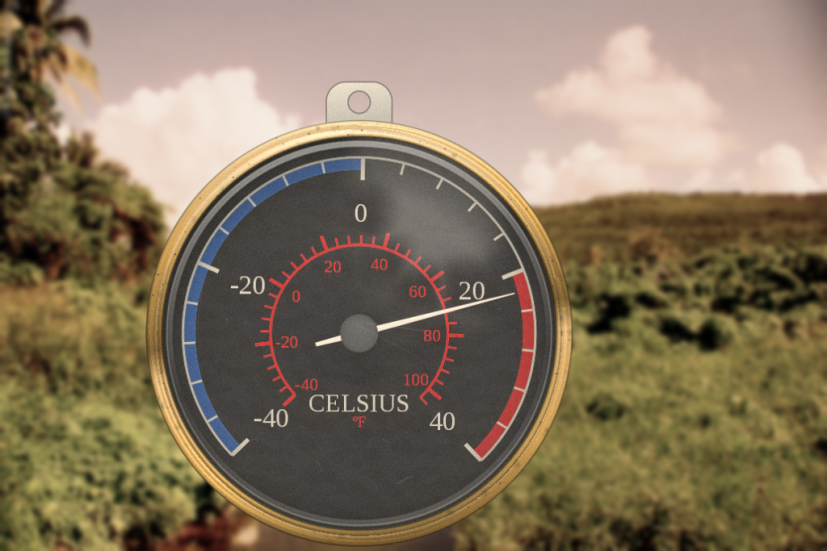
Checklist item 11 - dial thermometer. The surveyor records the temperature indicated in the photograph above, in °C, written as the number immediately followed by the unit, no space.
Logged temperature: 22°C
